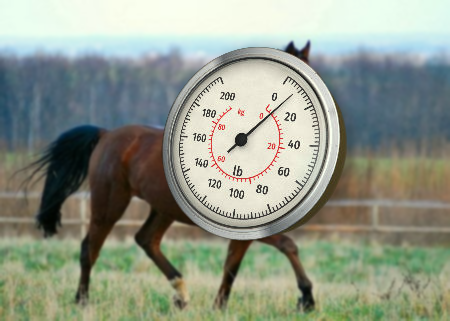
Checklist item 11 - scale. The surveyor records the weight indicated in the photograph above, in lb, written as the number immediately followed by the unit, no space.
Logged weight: 10lb
